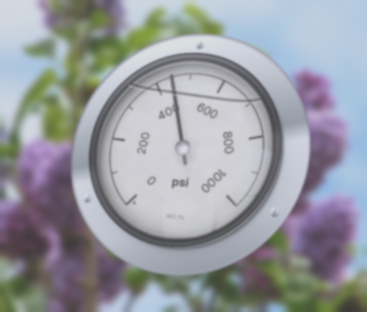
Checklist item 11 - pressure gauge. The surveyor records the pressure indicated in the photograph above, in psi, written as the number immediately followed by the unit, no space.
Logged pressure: 450psi
